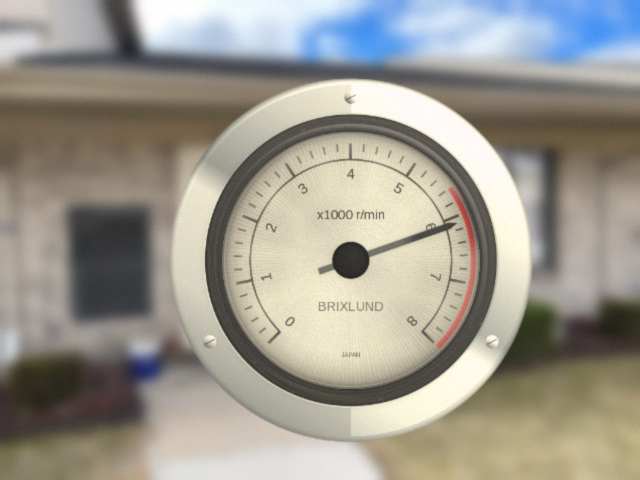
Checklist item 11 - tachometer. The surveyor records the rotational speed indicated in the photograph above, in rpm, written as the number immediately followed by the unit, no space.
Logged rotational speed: 6100rpm
